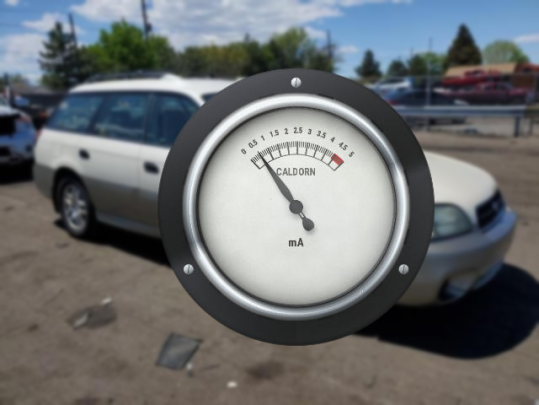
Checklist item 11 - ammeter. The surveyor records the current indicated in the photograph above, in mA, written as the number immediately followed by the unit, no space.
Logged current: 0.5mA
